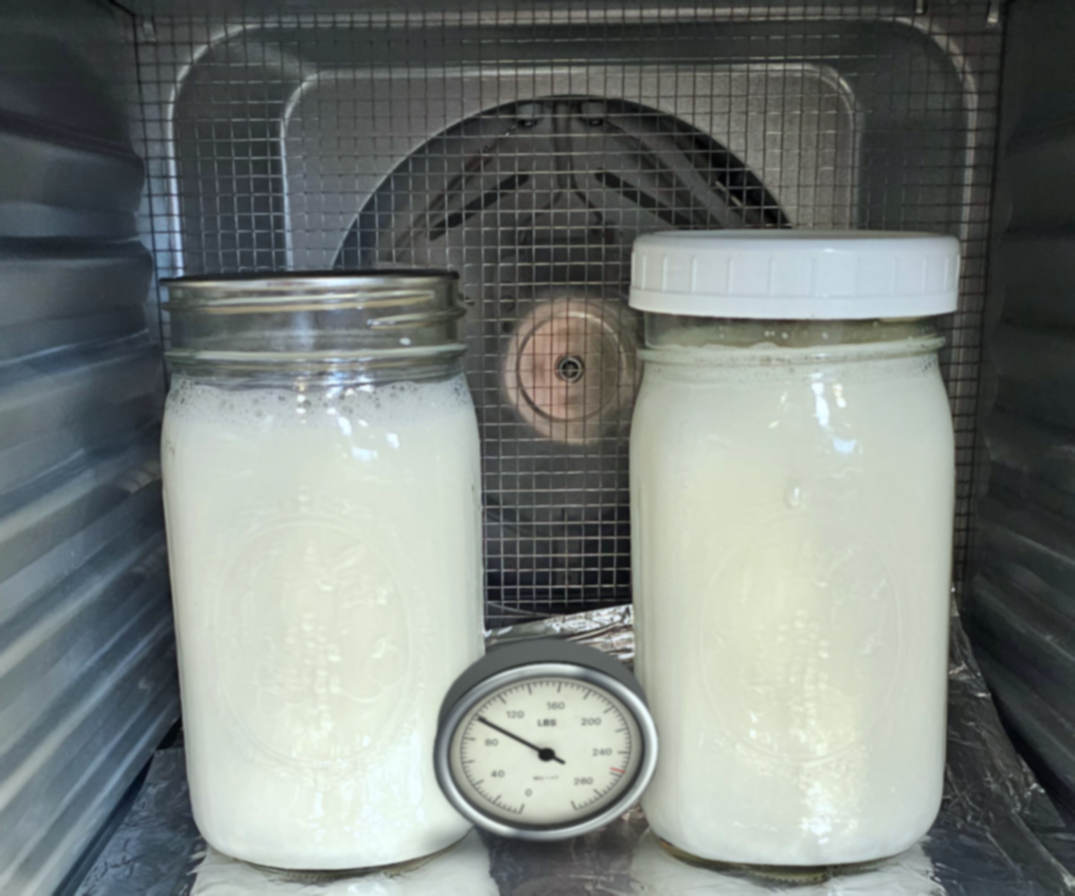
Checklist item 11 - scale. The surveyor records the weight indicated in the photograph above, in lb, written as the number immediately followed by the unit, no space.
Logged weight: 100lb
